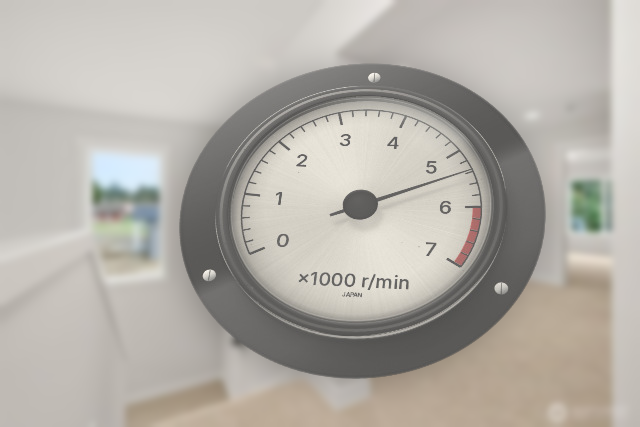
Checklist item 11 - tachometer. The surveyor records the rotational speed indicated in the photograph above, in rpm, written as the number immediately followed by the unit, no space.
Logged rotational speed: 5400rpm
